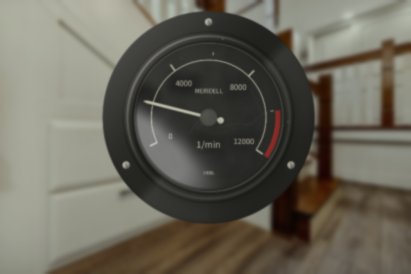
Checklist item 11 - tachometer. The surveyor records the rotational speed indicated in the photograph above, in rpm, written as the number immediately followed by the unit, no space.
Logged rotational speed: 2000rpm
